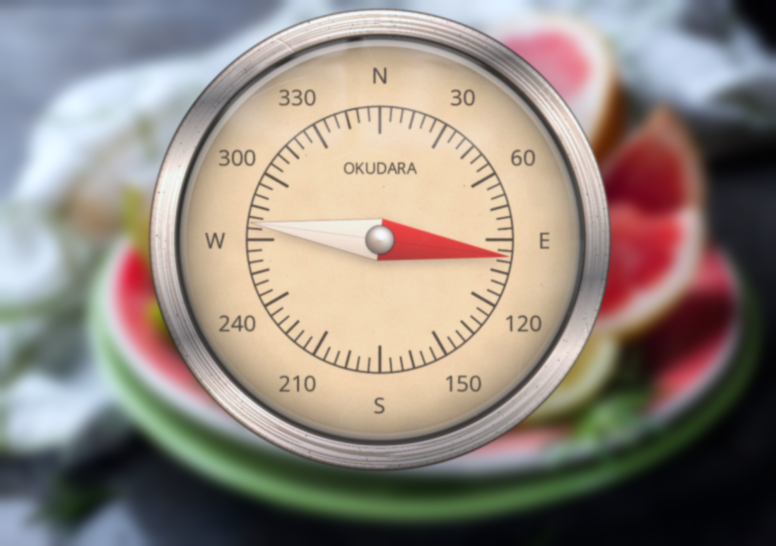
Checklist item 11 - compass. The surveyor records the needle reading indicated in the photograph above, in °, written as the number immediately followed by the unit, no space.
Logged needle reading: 97.5°
